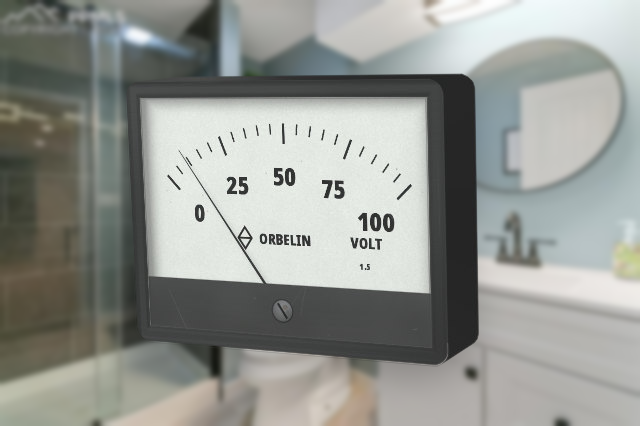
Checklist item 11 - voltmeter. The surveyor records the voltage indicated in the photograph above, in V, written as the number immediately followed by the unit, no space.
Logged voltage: 10V
